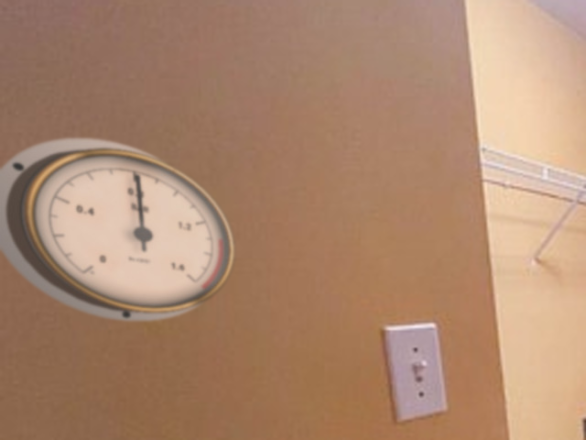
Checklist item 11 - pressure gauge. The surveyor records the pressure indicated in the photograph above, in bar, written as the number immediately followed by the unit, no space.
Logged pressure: 0.8bar
